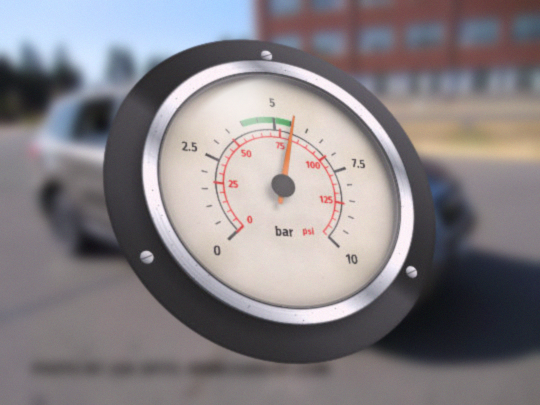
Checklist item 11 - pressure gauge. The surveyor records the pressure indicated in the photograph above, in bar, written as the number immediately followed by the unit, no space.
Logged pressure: 5.5bar
